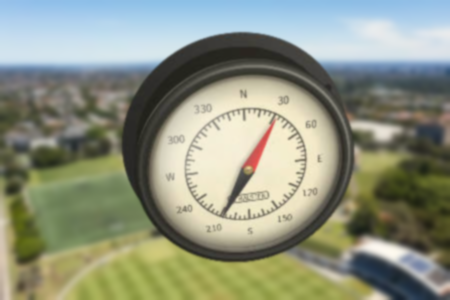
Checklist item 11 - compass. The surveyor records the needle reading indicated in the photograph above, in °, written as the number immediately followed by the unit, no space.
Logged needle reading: 30°
